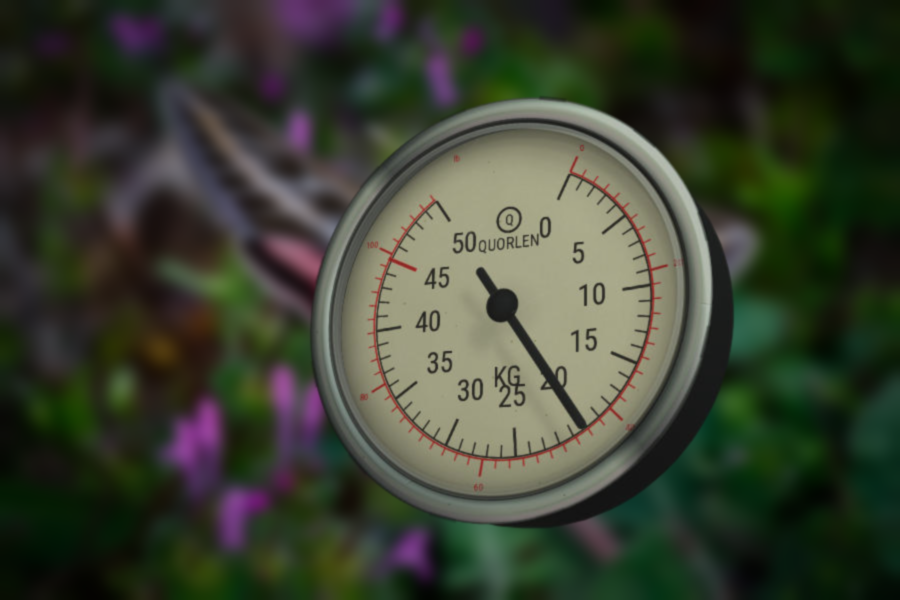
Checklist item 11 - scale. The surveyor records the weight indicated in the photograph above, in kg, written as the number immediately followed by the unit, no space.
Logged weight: 20kg
